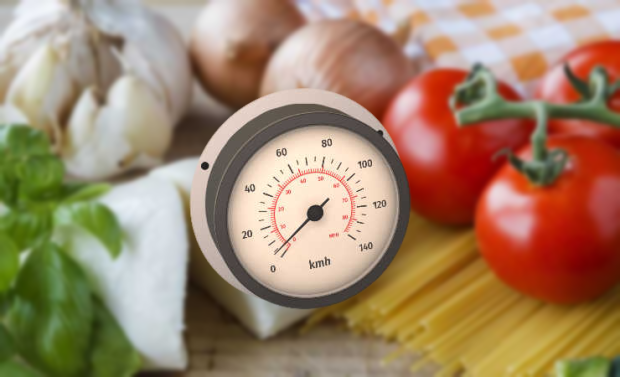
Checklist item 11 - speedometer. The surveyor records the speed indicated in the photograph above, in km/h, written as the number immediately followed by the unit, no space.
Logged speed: 5km/h
